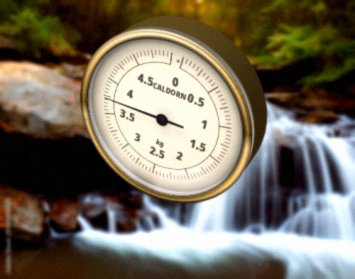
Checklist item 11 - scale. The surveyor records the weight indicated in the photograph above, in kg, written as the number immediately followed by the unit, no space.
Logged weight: 3.75kg
